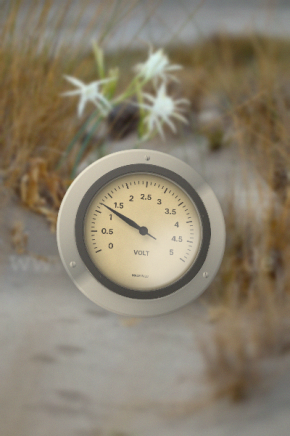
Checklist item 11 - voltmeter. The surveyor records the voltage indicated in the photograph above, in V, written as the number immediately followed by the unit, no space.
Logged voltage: 1.2V
